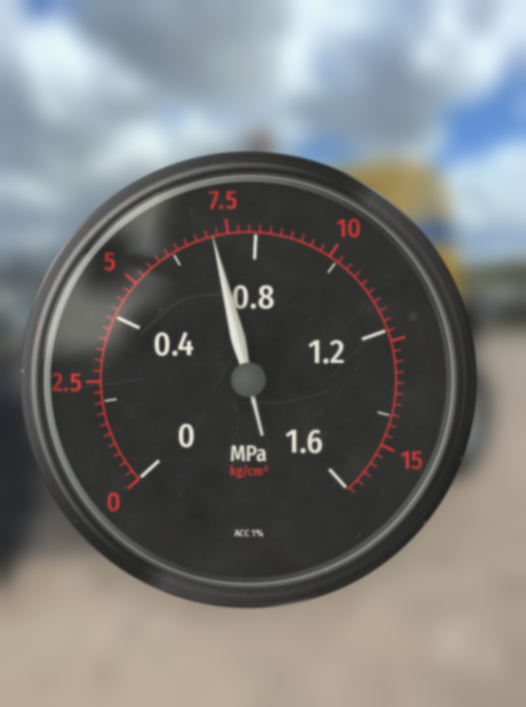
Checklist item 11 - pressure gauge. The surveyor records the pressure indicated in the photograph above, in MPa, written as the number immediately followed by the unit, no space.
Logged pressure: 0.7MPa
